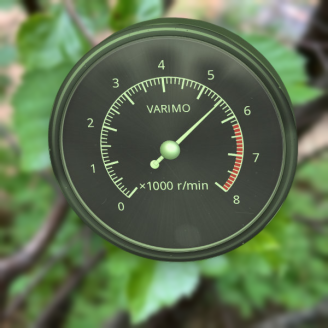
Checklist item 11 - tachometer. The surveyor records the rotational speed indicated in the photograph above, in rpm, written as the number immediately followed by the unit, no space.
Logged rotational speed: 5500rpm
